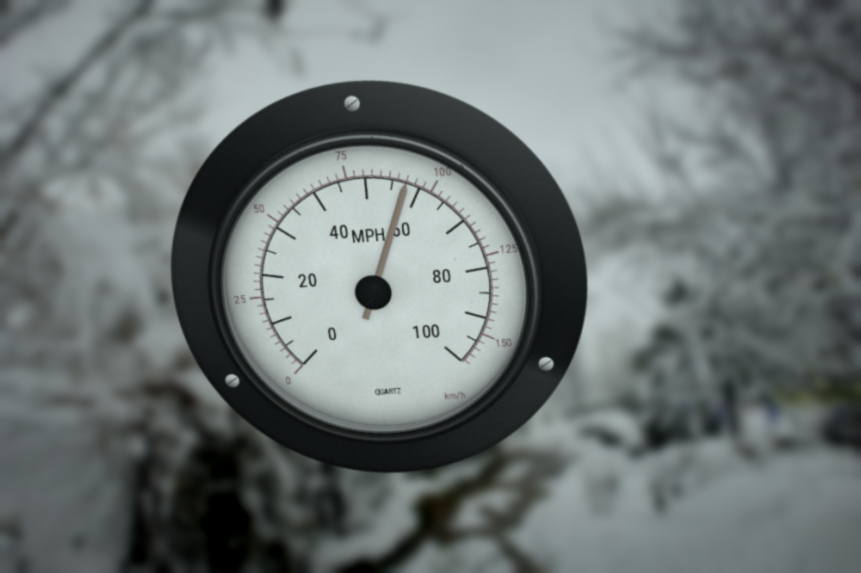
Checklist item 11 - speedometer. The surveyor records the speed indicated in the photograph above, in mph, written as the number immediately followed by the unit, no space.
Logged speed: 57.5mph
